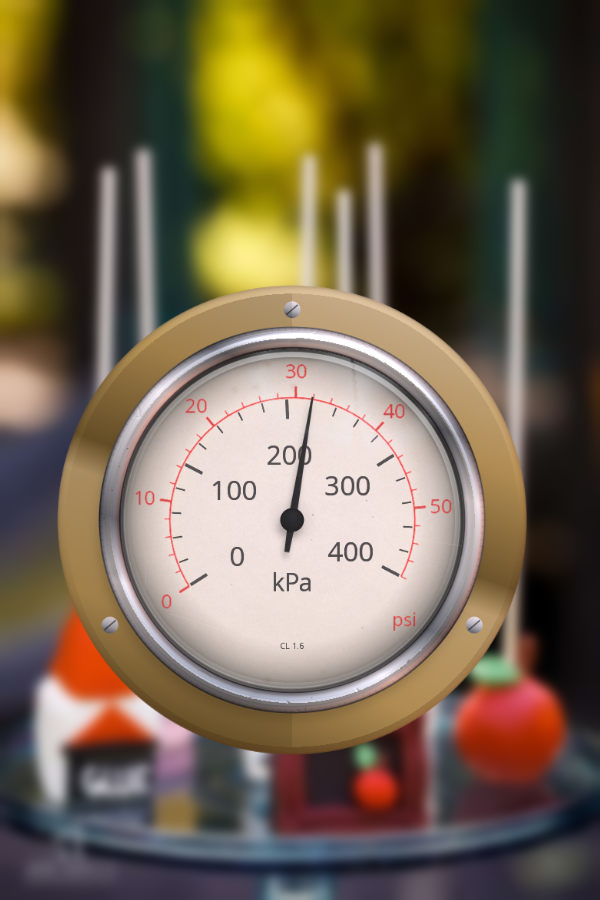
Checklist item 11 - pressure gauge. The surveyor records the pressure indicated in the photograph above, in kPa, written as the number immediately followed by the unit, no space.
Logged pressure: 220kPa
